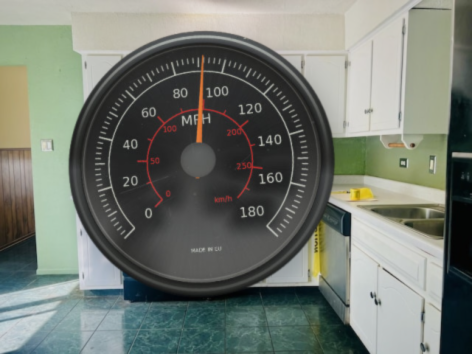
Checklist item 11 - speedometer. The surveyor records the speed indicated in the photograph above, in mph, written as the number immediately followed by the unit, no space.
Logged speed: 92mph
